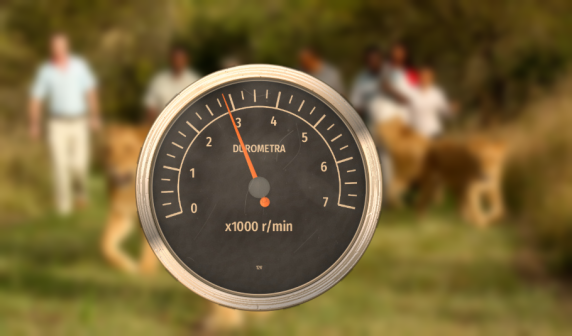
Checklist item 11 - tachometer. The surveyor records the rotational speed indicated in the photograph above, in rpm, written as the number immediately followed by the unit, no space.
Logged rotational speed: 2875rpm
